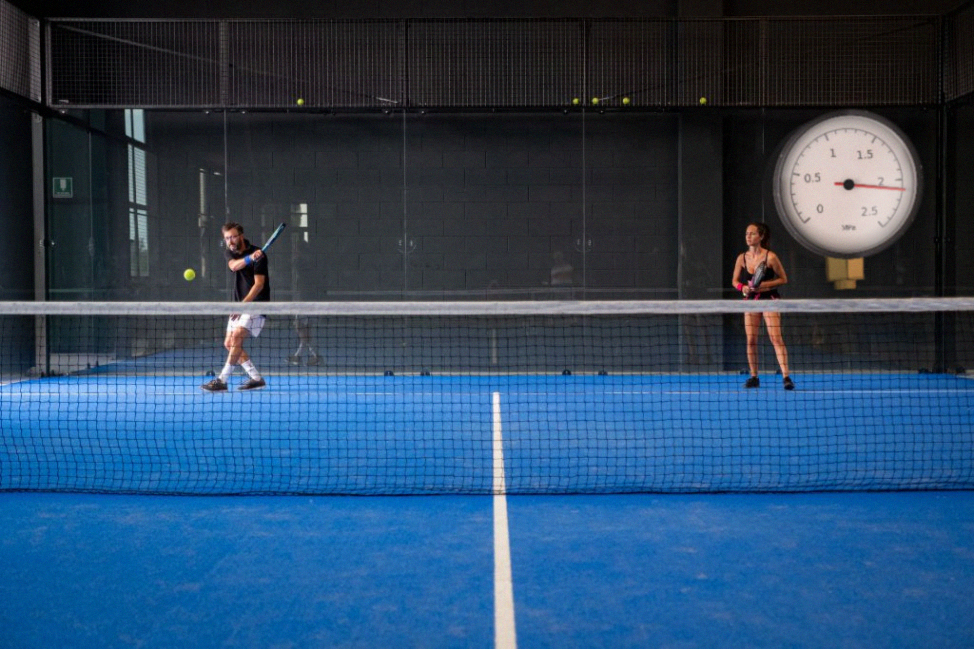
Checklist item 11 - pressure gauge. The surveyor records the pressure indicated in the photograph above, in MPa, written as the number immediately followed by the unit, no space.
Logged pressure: 2.1MPa
